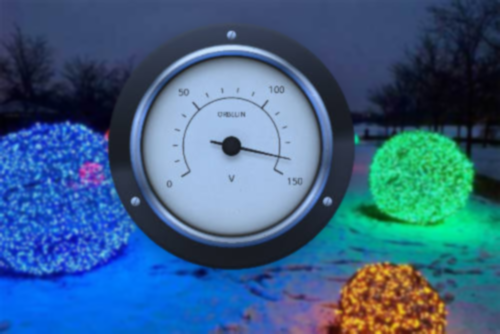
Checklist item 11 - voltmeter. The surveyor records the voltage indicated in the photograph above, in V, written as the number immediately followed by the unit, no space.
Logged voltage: 140V
